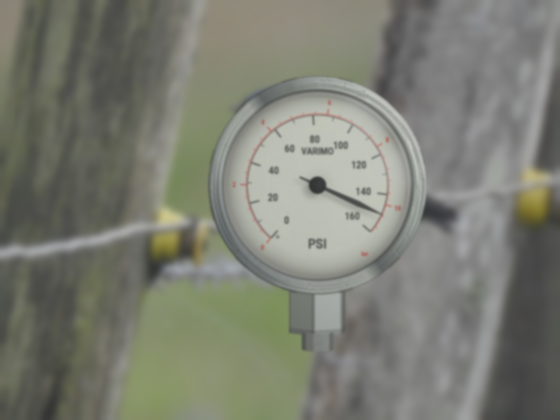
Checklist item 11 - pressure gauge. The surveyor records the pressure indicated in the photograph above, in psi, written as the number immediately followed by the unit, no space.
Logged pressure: 150psi
